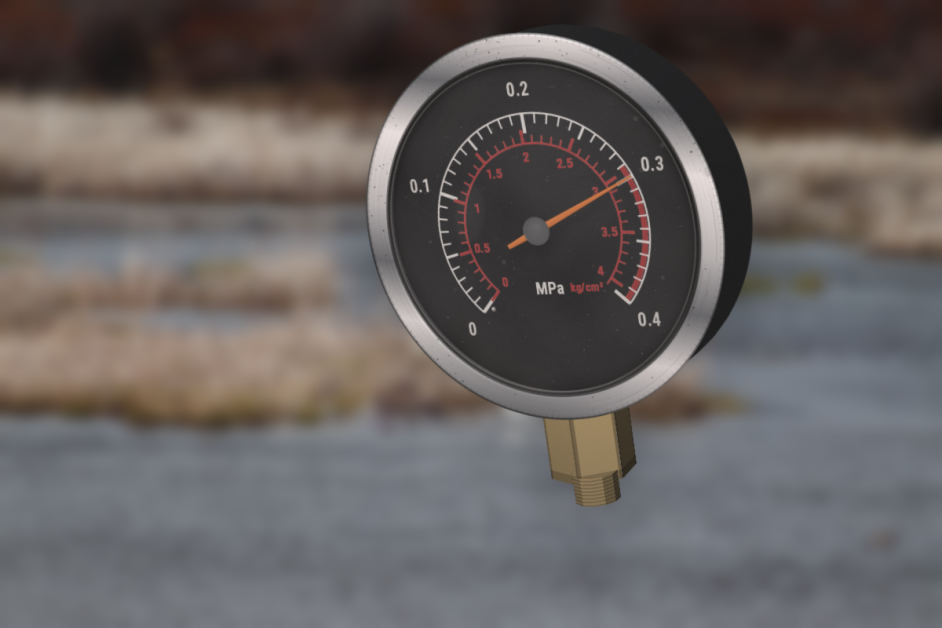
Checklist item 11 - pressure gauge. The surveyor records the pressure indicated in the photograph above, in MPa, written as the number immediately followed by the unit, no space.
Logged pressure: 0.3MPa
